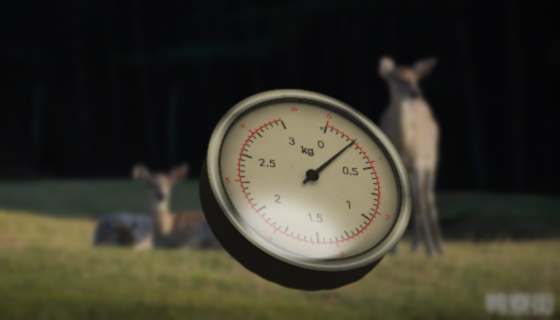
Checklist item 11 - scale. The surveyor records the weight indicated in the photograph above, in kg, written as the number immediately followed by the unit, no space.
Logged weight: 0.25kg
